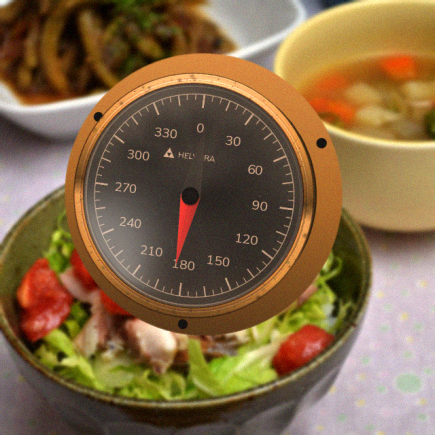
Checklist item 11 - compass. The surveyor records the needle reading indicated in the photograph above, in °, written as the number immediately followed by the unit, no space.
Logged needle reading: 185°
